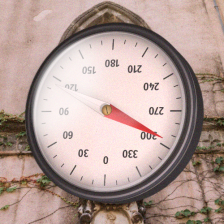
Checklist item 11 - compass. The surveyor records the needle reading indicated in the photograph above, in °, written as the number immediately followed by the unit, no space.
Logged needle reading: 295°
